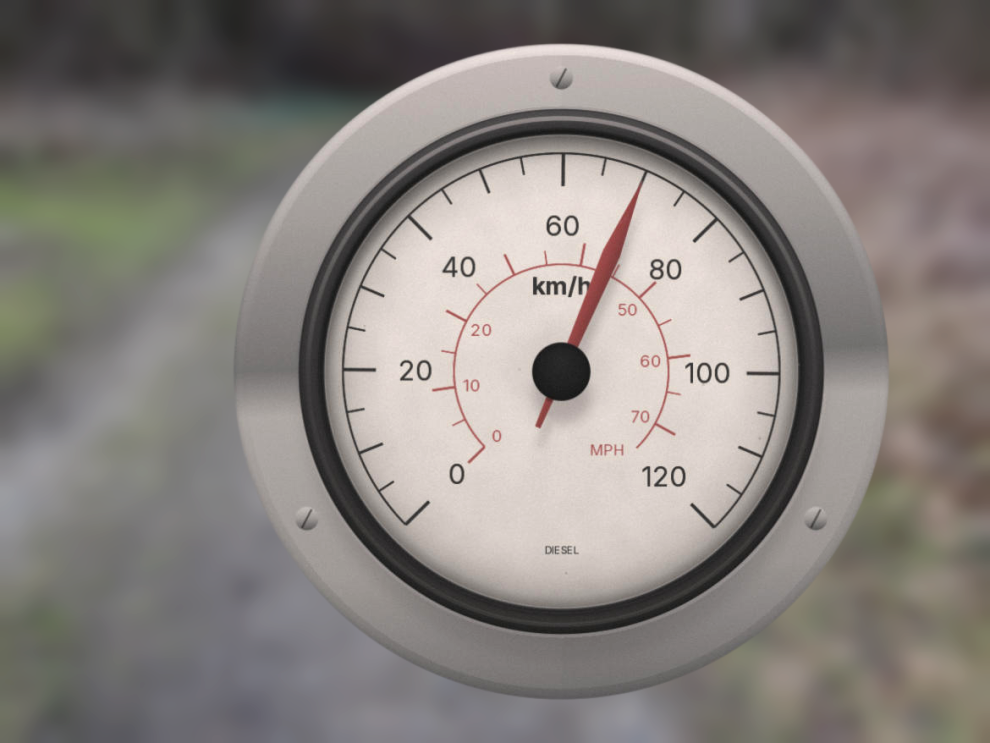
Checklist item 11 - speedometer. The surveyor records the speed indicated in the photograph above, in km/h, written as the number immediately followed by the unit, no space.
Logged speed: 70km/h
